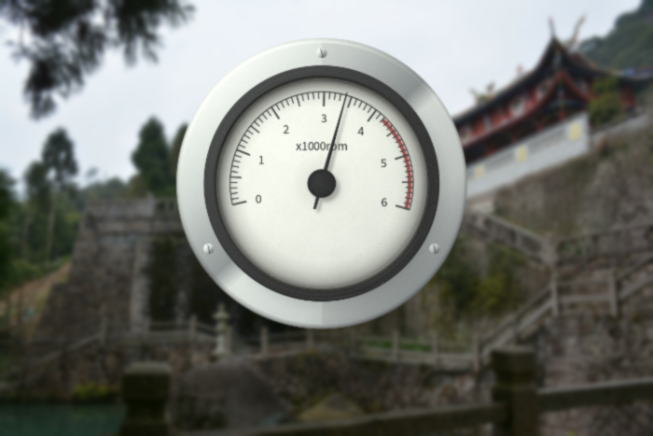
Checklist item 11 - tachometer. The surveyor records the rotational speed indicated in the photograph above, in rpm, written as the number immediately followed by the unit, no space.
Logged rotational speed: 3400rpm
